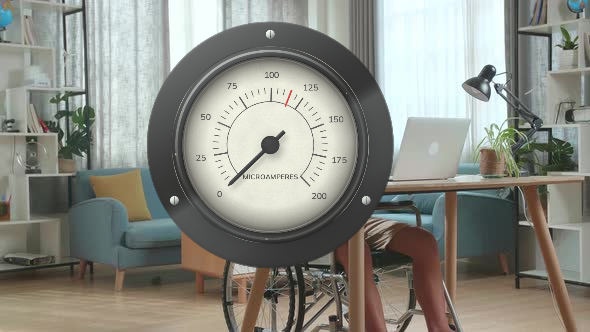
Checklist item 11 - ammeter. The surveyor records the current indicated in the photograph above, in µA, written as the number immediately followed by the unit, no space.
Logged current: 0µA
